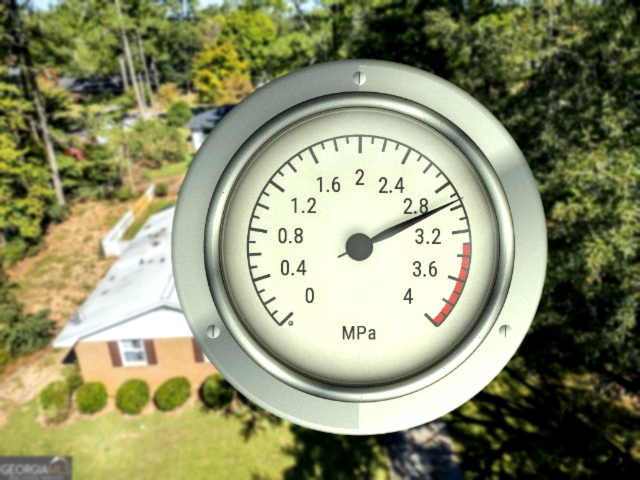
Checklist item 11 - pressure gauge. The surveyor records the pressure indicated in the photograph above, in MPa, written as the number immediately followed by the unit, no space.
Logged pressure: 2.95MPa
